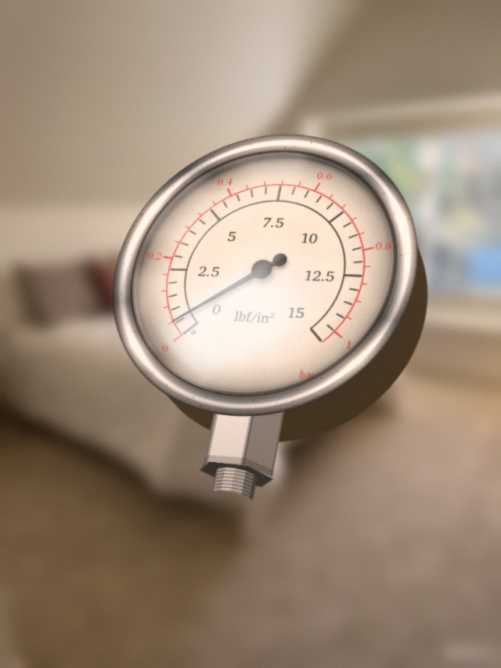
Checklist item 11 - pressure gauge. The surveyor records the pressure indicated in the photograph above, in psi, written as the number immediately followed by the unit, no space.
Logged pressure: 0.5psi
